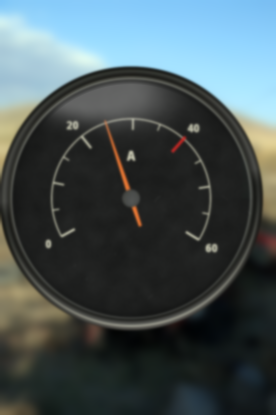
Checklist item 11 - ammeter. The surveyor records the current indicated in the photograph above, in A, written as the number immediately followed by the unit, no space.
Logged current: 25A
